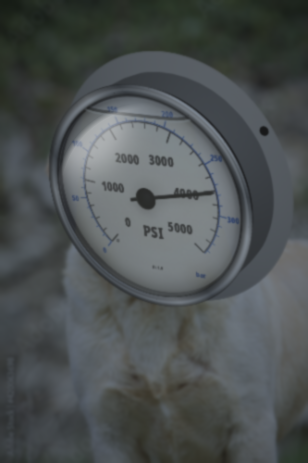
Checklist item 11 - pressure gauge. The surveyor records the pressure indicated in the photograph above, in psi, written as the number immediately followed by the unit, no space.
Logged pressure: 4000psi
